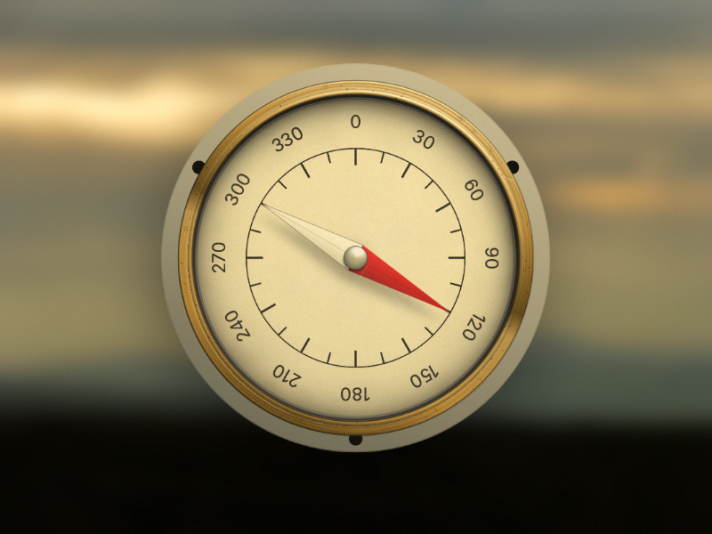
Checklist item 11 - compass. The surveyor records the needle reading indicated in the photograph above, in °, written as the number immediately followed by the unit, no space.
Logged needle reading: 120°
